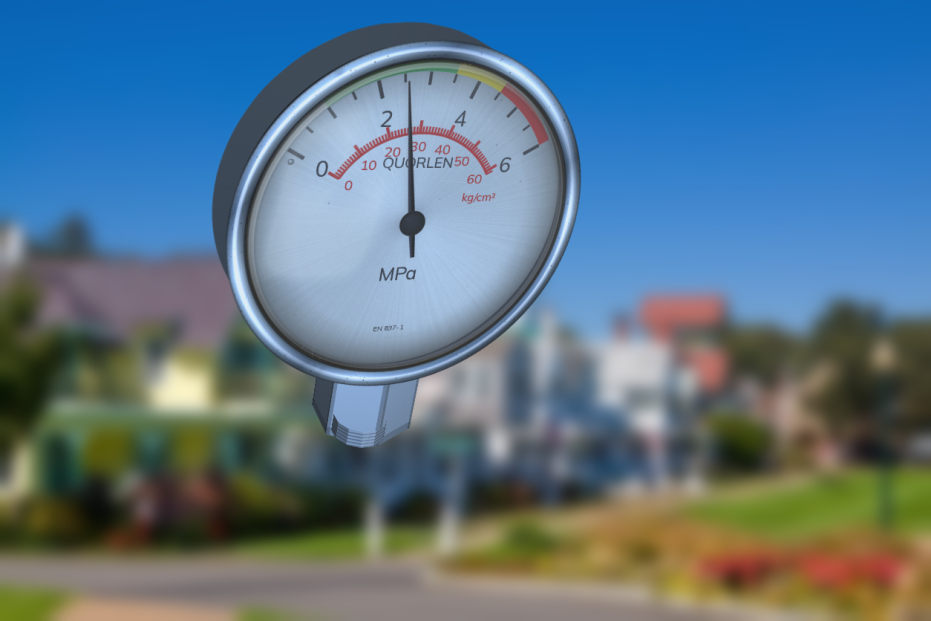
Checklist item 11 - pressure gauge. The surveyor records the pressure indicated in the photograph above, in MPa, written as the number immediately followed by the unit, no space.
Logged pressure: 2.5MPa
